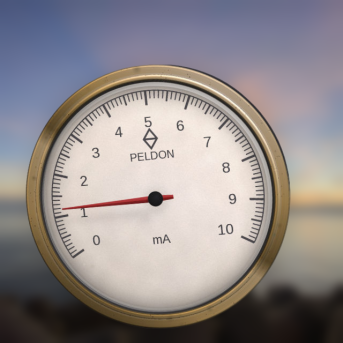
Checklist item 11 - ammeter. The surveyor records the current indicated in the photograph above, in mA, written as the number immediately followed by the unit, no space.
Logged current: 1.2mA
